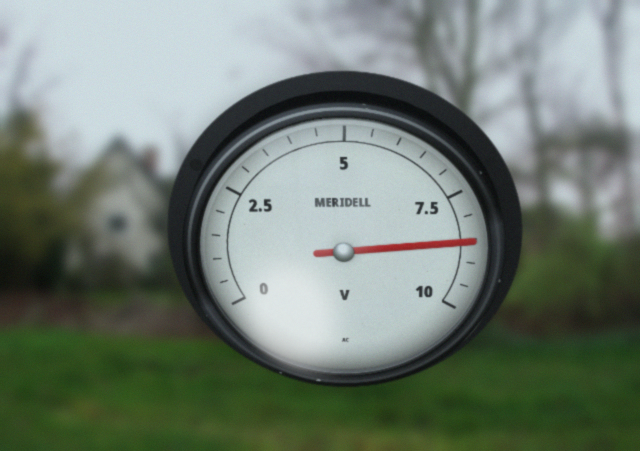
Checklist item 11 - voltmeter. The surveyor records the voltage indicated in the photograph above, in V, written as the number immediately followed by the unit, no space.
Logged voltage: 8.5V
